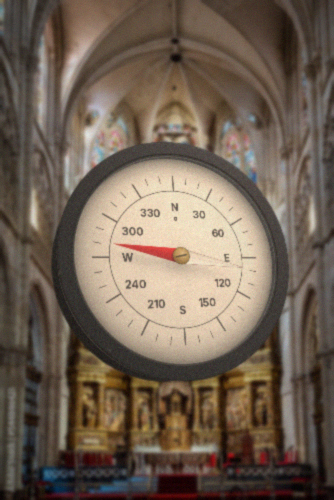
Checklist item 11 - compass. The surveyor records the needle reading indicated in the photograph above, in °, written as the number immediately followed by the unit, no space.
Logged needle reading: 280°
